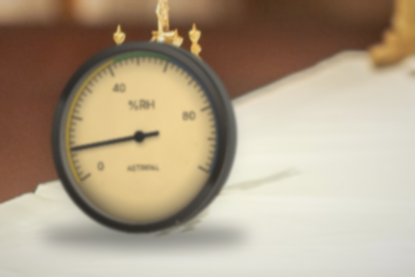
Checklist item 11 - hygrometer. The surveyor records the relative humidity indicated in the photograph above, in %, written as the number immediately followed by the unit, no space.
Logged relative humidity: 10%
